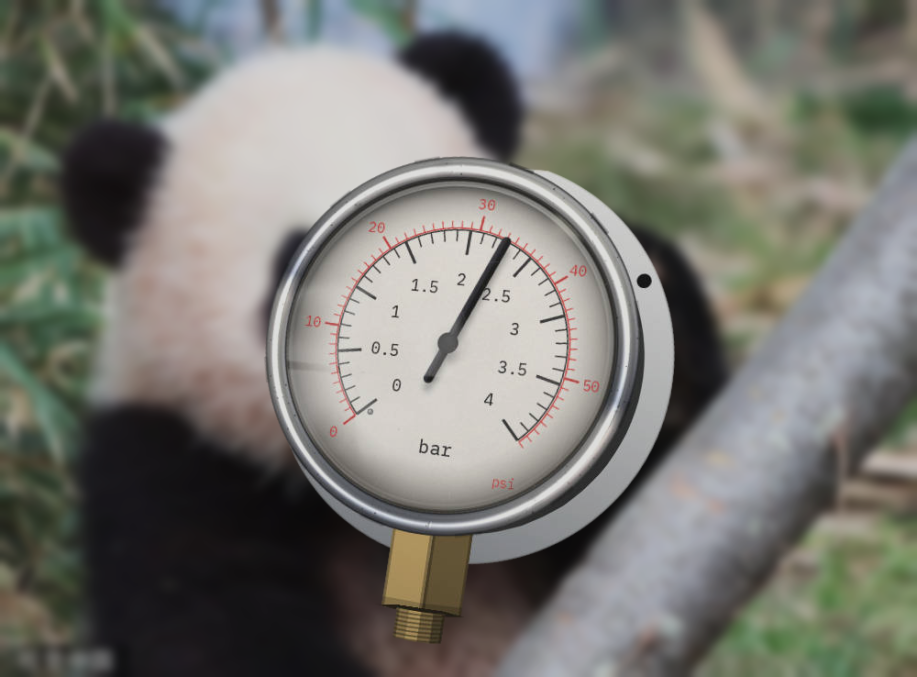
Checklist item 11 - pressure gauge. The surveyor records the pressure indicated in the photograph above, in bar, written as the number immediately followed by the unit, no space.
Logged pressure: 2.3bar
